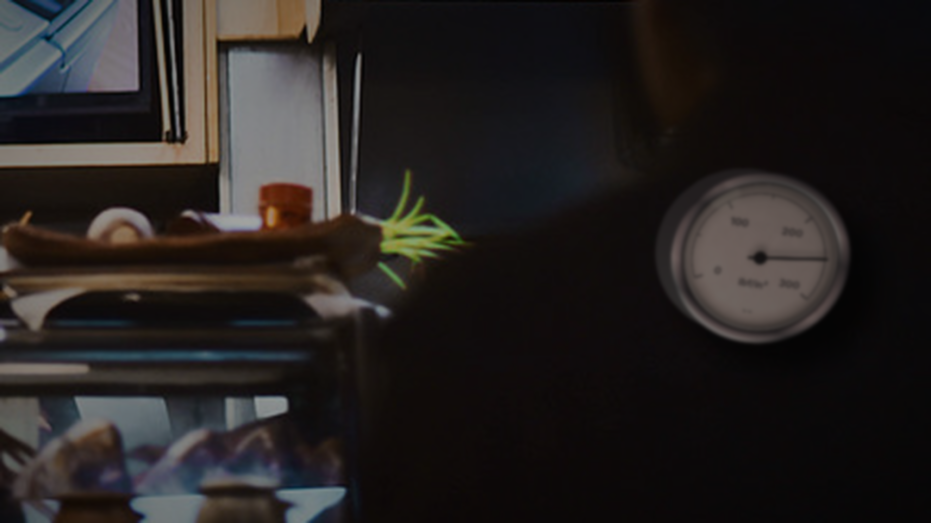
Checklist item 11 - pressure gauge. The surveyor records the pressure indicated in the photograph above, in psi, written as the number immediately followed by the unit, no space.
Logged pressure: 250psi
